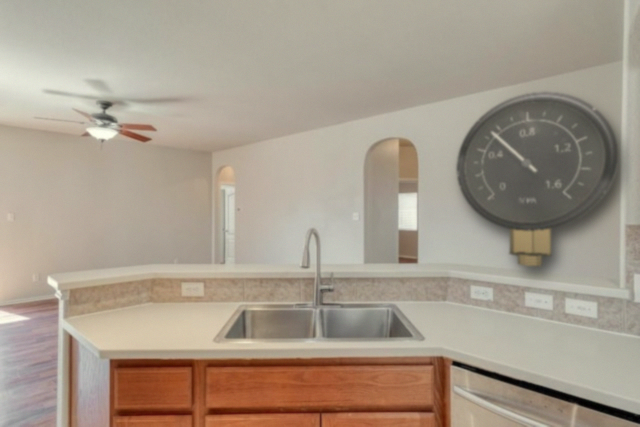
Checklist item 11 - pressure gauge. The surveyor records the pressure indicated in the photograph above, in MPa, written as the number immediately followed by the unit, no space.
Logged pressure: 0.55MPa
